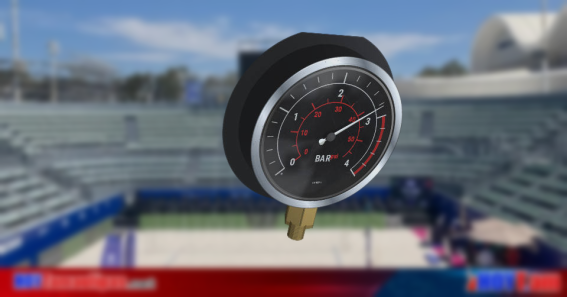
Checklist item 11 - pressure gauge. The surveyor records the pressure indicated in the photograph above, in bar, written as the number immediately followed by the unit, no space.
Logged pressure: 2.8bar
